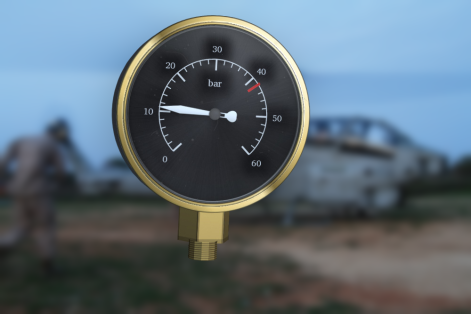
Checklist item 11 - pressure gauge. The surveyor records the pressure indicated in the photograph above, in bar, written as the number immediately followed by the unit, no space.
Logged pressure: 11bar
